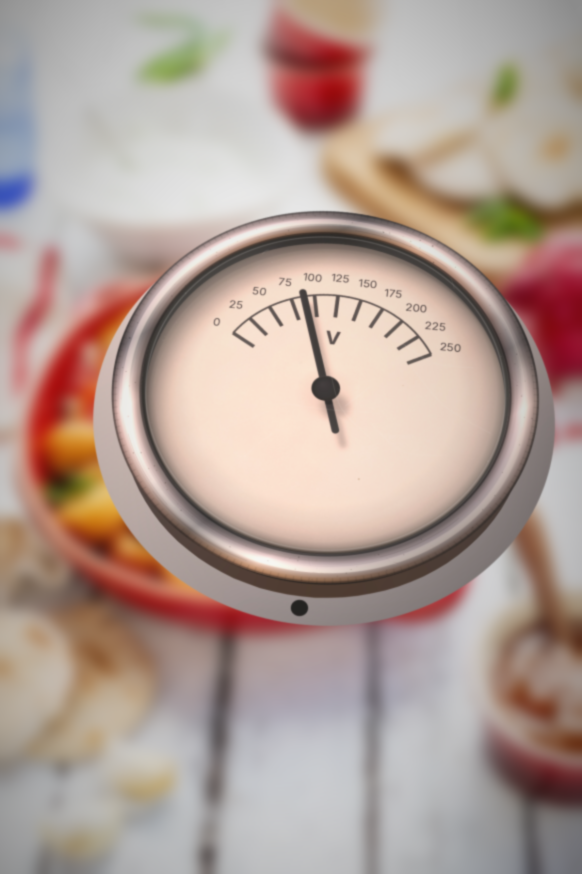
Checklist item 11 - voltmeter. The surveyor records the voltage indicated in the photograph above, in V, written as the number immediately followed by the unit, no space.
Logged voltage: 87.5V
